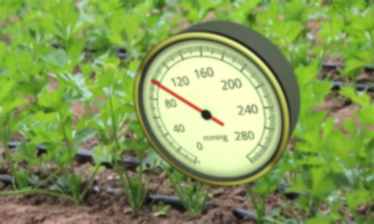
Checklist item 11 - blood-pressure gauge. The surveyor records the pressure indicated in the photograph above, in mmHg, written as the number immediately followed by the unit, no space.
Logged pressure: 100mmHg
